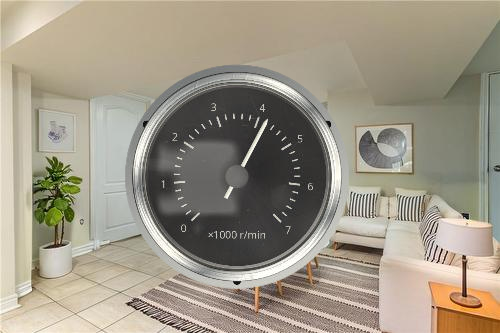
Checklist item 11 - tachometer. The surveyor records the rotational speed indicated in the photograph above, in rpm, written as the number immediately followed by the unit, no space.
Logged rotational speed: 4200rpm
